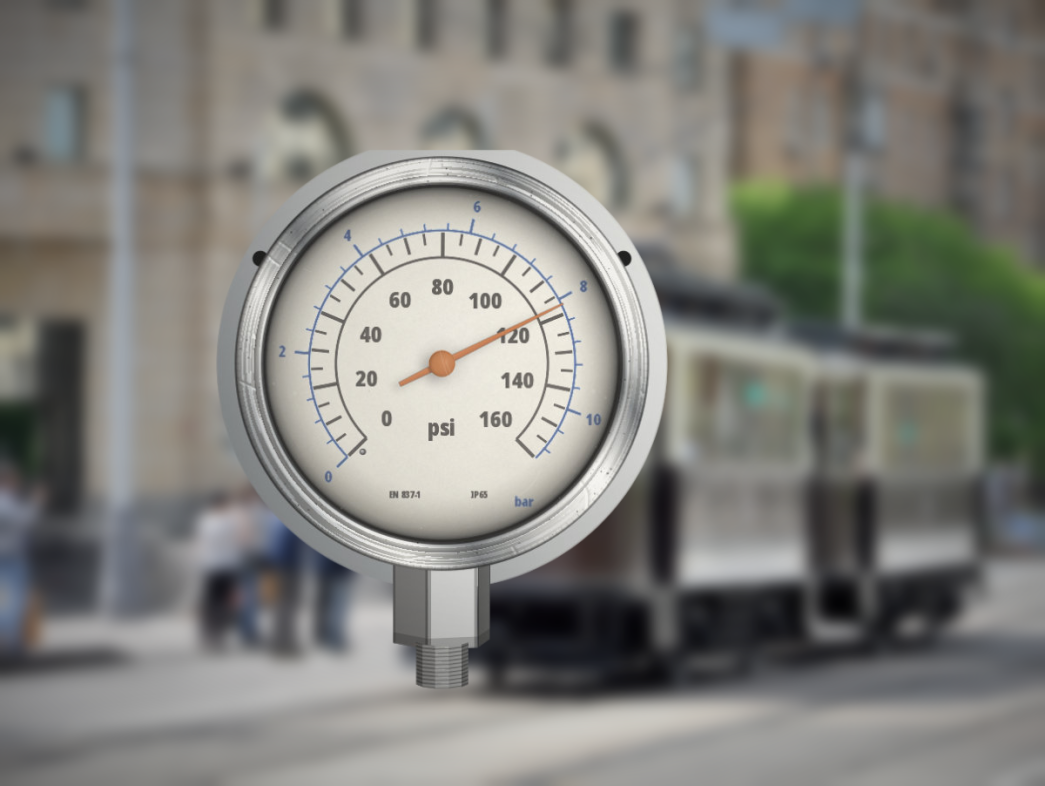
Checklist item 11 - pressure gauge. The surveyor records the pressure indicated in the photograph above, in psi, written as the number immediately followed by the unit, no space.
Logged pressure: 117.5psi
